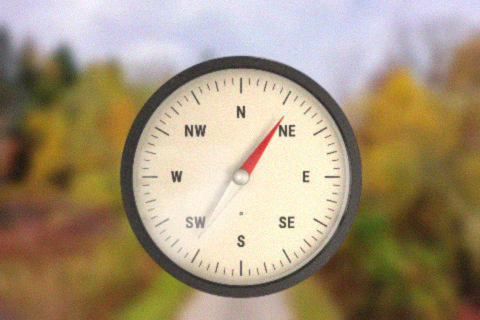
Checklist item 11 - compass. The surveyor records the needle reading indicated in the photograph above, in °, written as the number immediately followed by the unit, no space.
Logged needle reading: 35°
